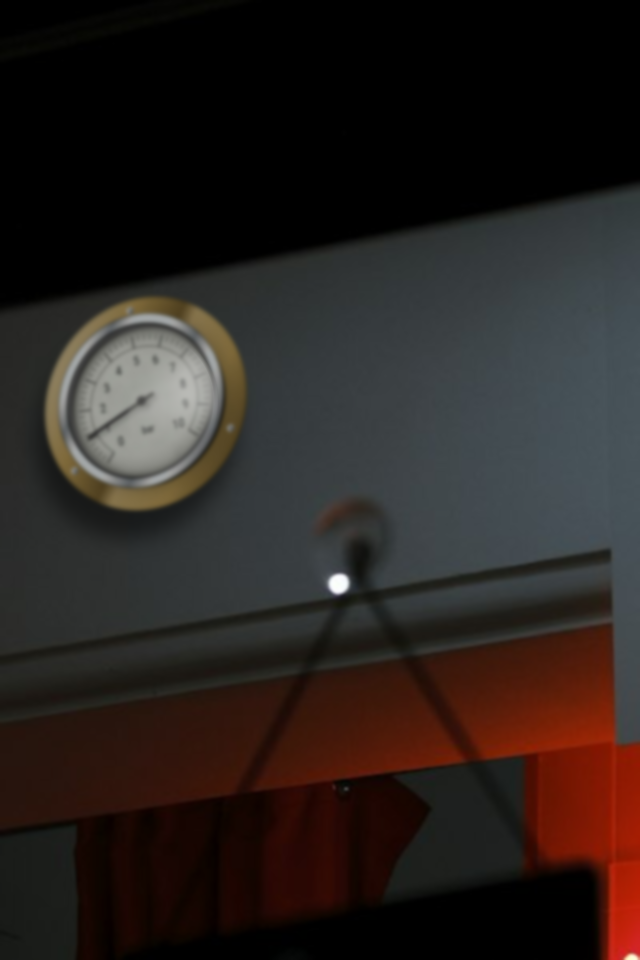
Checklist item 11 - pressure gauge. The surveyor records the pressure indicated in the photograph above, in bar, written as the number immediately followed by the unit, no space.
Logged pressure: 1bar
